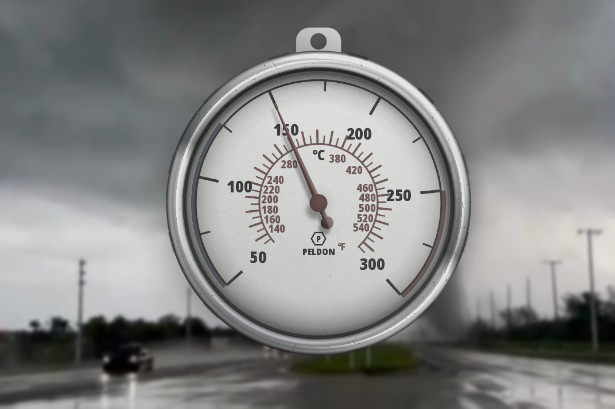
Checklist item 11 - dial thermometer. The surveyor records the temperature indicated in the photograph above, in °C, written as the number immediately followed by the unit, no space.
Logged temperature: 150°C
